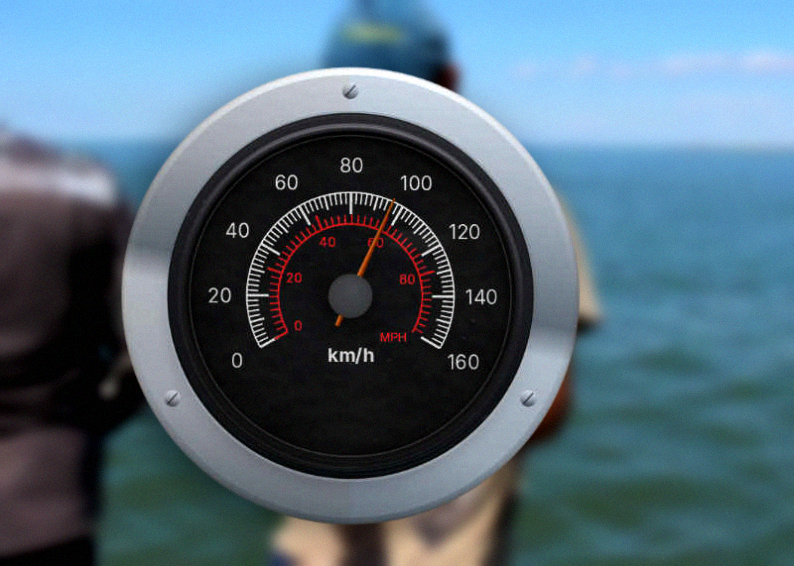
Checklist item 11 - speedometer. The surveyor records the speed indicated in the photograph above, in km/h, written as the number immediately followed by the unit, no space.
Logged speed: 96km/h
